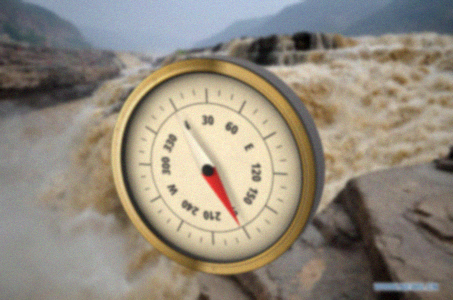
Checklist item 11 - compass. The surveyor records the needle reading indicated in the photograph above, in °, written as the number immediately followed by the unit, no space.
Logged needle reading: 180°
